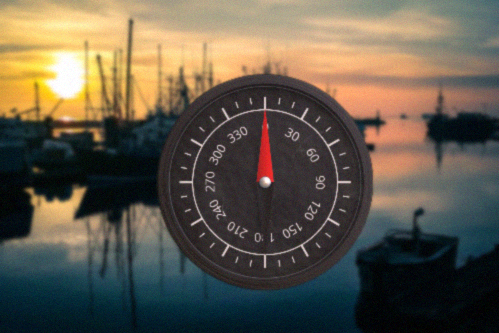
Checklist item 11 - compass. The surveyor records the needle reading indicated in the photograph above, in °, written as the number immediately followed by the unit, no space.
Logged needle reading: 0°
